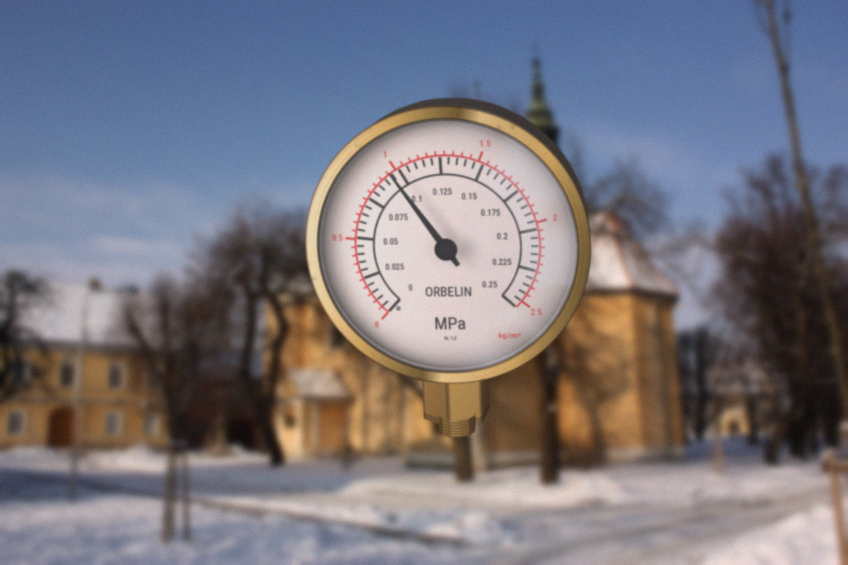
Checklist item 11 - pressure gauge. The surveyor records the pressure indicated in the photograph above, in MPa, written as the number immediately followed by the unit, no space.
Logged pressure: 0.095MPa
